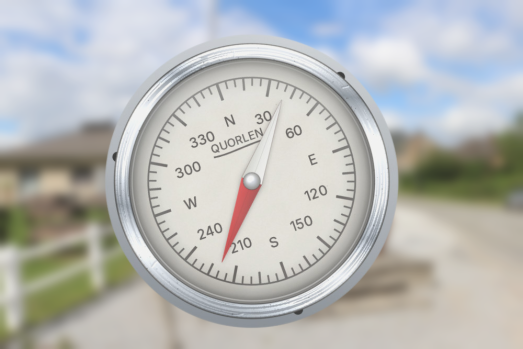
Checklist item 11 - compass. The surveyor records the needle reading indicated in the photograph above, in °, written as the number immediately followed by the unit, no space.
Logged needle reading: 220°
